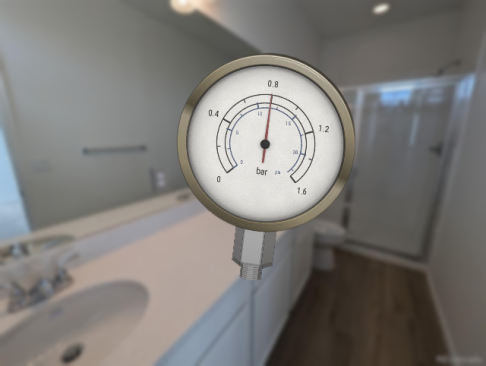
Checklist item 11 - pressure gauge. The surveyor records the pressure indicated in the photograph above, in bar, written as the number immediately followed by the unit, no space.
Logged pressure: 0.8bar
